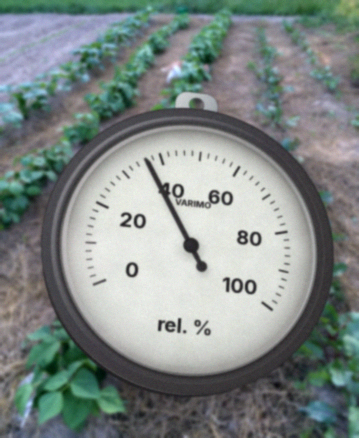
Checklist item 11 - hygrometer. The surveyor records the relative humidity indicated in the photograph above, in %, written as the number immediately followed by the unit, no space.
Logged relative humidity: 36%
